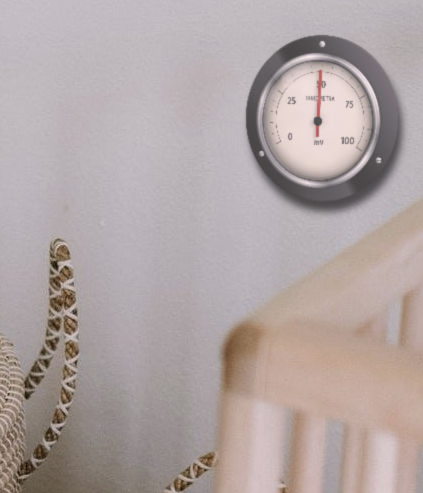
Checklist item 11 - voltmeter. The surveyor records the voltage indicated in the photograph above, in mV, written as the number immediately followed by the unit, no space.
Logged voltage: 50mV
